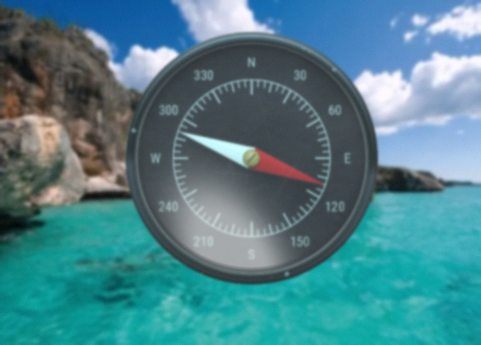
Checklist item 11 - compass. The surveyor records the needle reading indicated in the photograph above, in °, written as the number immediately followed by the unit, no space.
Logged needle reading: 110°
